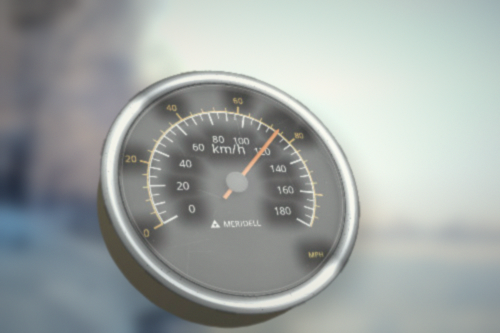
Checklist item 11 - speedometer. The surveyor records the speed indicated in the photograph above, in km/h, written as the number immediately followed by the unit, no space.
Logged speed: 120km/h
